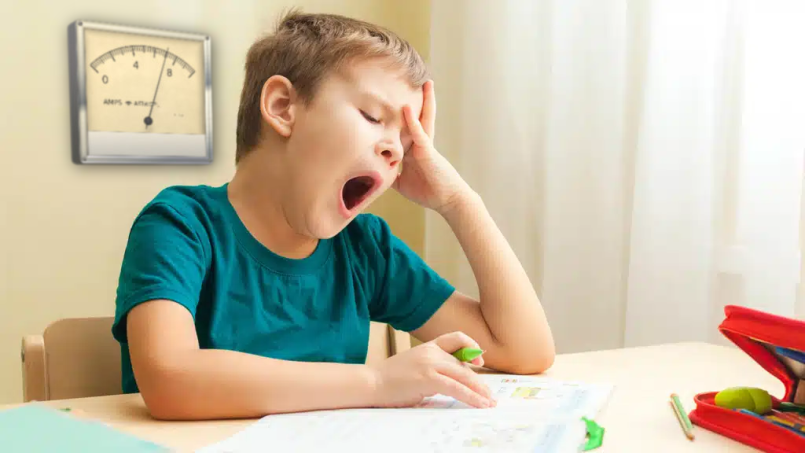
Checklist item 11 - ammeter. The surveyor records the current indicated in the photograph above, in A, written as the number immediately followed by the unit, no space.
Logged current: 7A
